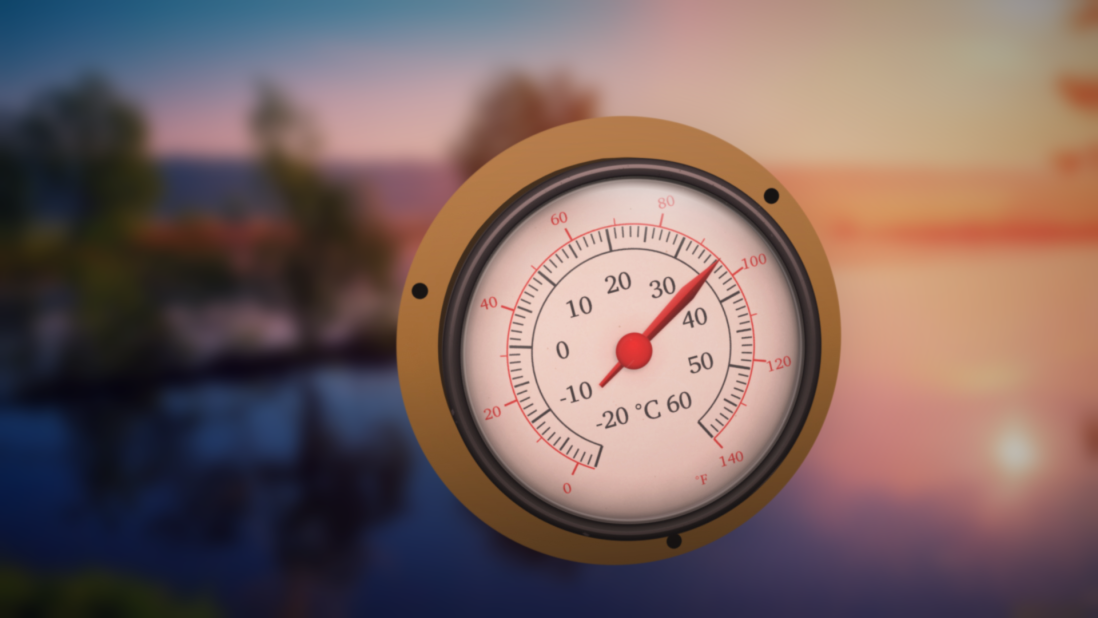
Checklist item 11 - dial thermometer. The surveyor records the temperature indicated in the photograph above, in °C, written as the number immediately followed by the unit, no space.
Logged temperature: 35°C
